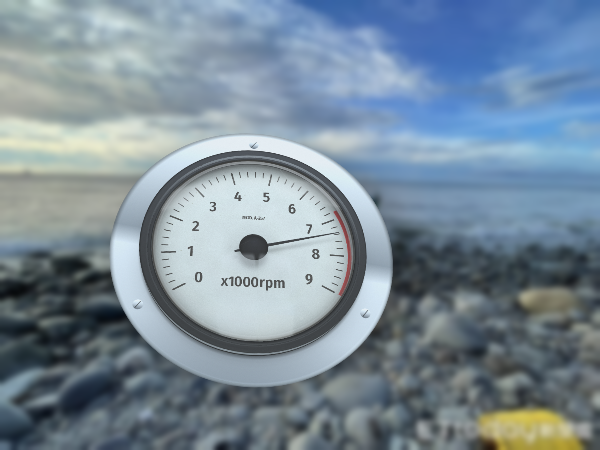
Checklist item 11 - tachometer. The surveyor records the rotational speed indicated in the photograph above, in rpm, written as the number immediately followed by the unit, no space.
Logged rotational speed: 7400rpm
